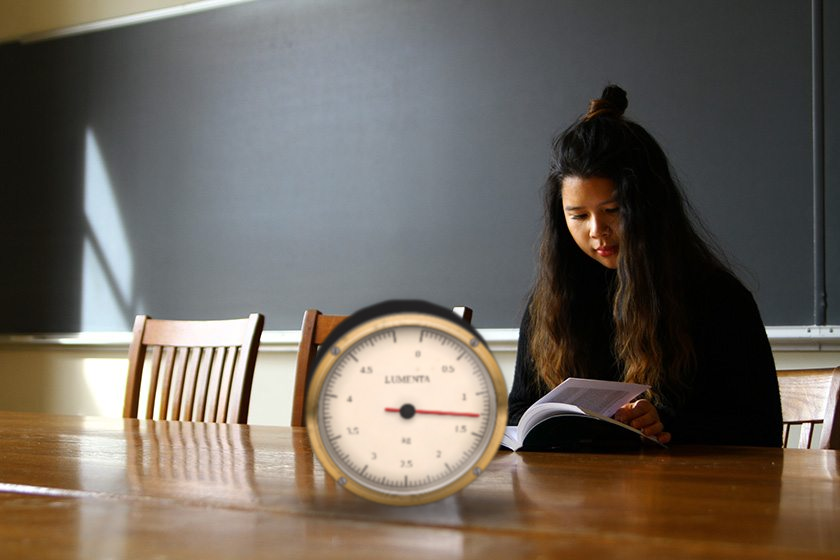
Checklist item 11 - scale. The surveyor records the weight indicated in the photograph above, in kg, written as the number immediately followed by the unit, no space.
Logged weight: 1.25kg
